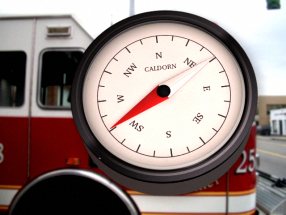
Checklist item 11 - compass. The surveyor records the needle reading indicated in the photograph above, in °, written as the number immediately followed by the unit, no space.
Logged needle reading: 240°
